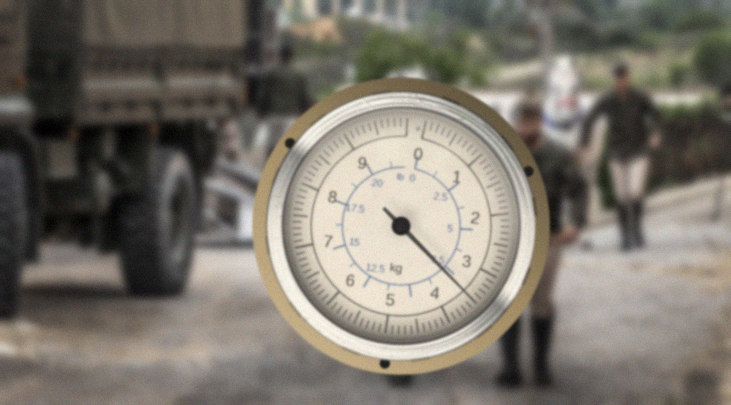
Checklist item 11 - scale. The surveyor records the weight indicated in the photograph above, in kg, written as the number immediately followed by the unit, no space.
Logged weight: 3.5kg
